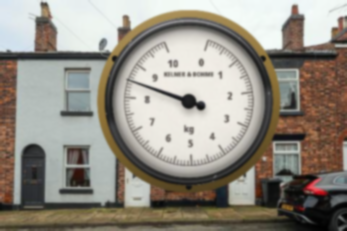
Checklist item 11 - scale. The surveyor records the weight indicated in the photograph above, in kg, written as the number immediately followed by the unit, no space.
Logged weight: 8.5kg
